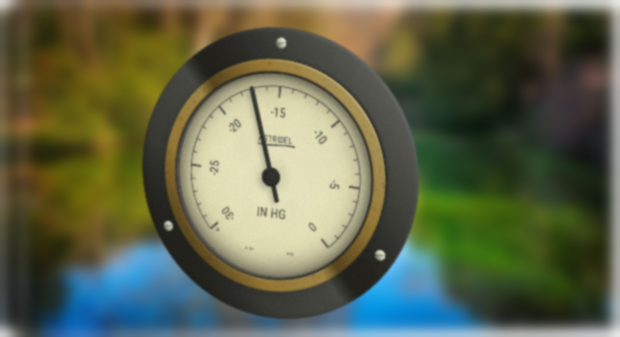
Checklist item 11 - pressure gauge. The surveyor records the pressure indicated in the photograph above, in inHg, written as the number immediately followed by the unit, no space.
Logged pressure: -17inHg
